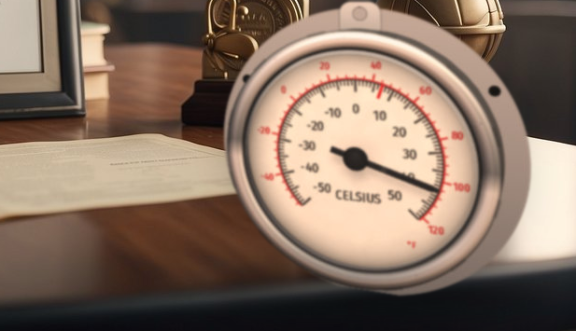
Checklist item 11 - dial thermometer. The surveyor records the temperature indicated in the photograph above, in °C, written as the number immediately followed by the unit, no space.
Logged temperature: 40°C
